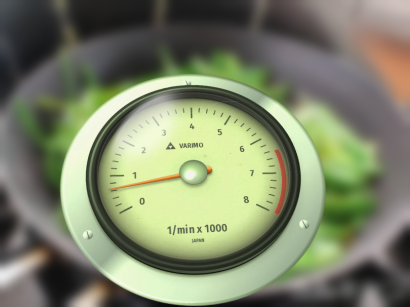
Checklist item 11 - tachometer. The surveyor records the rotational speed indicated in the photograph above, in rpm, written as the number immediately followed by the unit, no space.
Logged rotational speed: 600rpm
